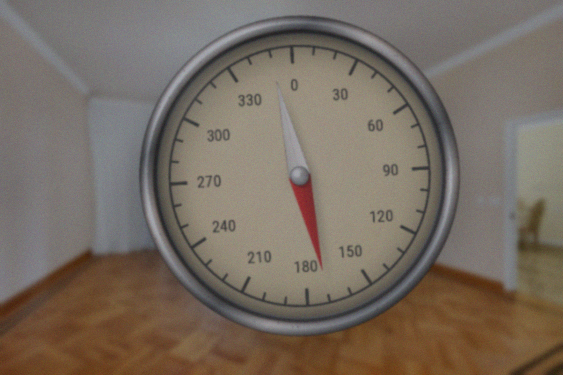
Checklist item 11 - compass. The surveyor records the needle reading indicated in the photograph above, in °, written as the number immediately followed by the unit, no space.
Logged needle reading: 170°
